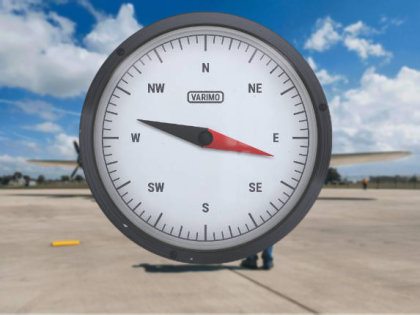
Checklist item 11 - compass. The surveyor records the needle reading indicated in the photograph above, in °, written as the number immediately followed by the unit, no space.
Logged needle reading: 105°
